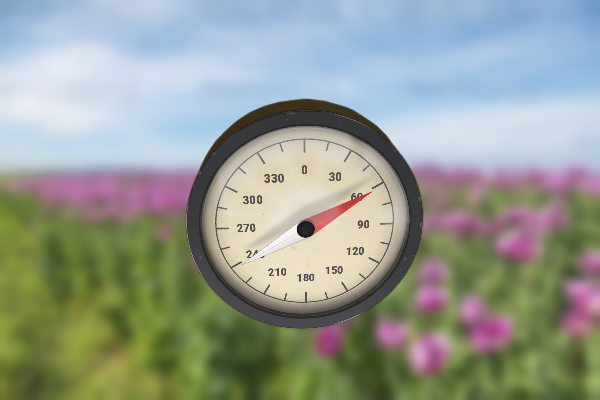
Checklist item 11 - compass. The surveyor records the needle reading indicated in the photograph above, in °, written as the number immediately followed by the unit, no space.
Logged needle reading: 60°
